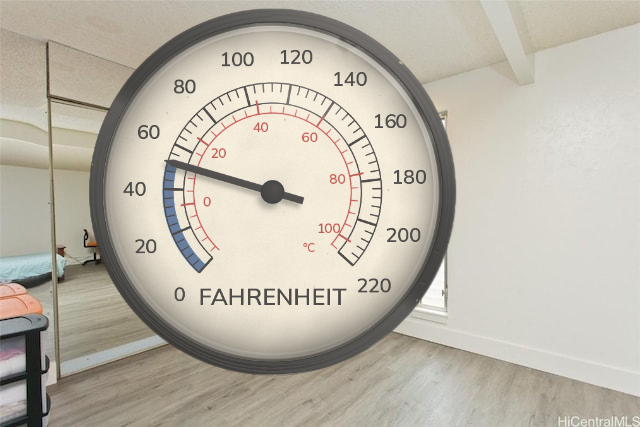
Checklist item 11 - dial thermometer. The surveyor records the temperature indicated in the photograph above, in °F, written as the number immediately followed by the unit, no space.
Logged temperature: 52°F
